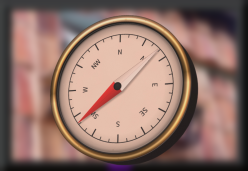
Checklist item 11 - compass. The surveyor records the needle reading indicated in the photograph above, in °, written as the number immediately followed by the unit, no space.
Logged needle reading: 230°
